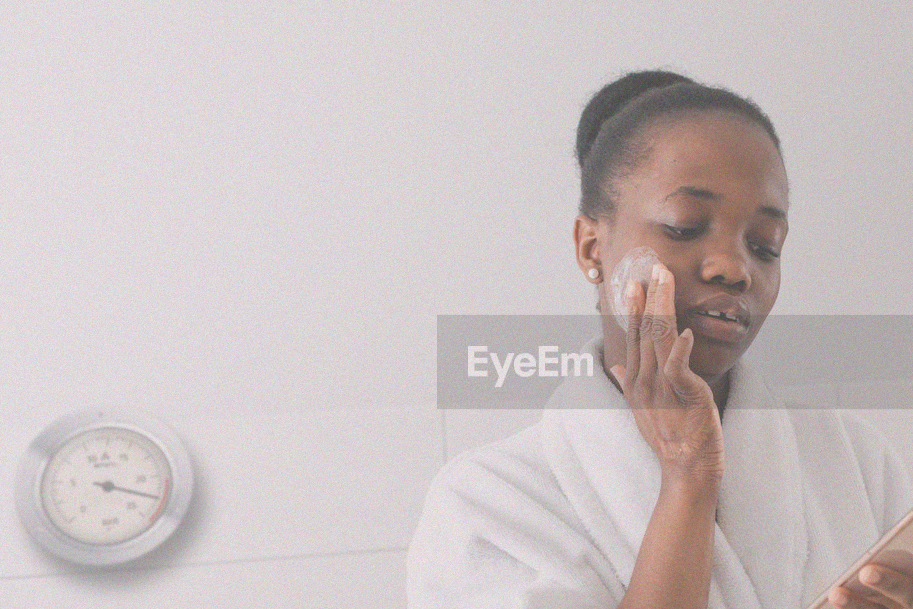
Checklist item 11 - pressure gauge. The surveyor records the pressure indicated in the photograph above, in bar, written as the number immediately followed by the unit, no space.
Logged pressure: 22.5bar
